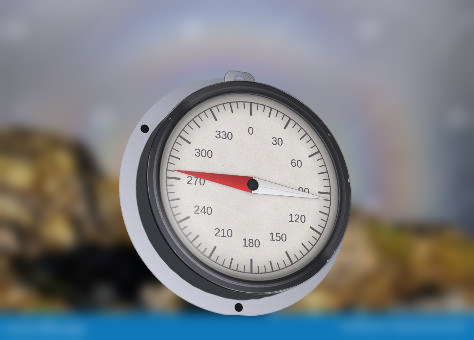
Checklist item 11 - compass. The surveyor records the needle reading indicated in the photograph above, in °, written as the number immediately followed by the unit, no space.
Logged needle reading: 275°
